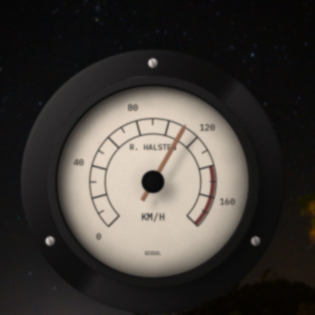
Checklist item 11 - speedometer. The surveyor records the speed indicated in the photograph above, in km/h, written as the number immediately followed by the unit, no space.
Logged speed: 110km/h
